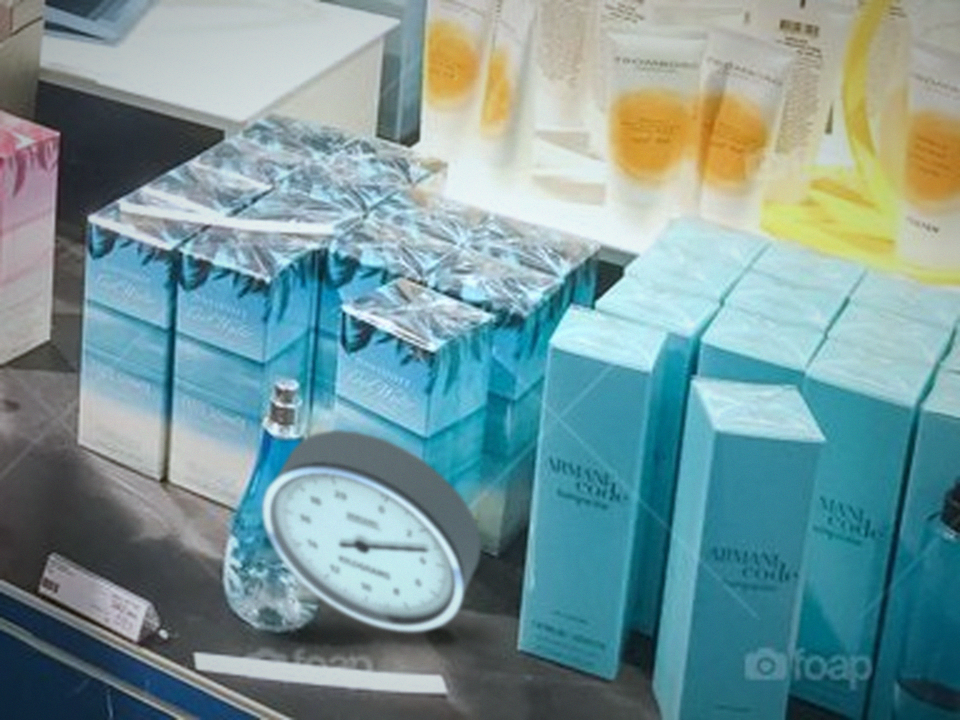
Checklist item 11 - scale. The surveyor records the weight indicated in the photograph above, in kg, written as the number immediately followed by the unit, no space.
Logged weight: 3kg
